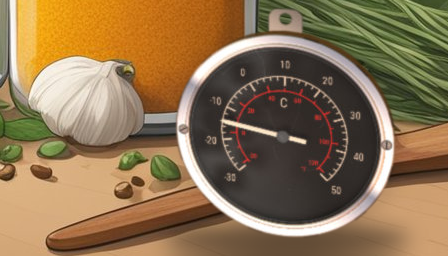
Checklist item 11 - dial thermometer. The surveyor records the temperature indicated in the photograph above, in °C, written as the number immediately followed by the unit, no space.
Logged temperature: -14°C
